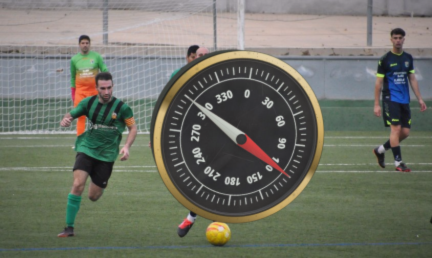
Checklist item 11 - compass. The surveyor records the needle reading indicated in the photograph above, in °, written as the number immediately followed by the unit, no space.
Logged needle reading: 120°
